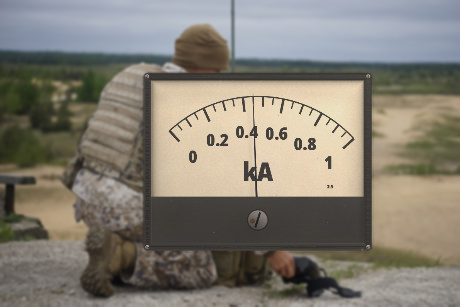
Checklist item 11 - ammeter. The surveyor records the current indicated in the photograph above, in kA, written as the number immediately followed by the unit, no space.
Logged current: 0.45kA
